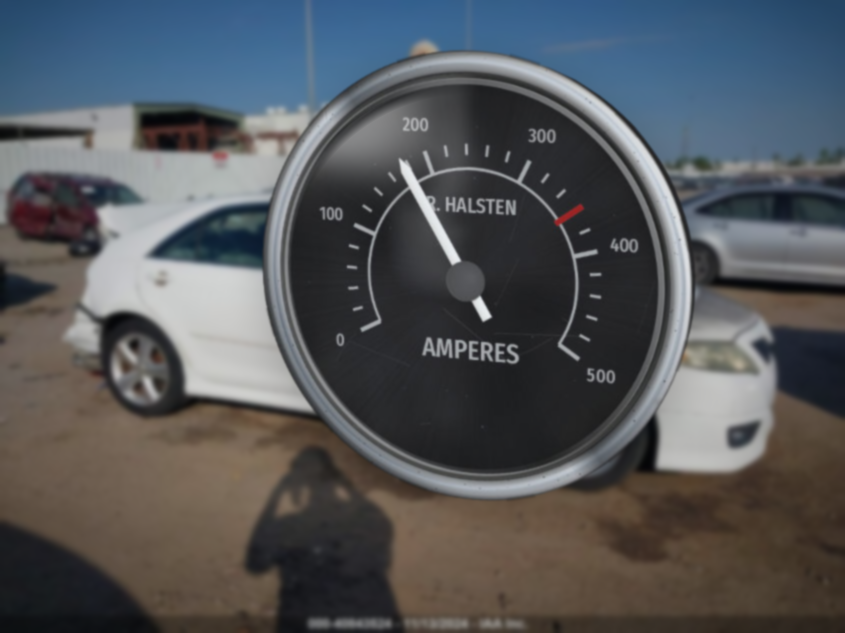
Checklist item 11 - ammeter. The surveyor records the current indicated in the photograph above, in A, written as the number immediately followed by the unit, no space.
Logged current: 180A
